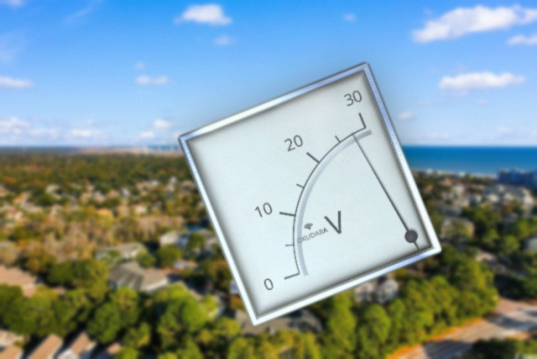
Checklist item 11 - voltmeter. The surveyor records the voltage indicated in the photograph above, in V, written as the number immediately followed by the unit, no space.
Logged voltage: 27.5V
